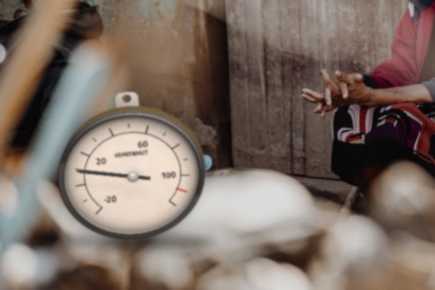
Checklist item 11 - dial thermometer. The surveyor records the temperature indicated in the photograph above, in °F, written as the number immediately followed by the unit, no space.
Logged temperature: 10°F
